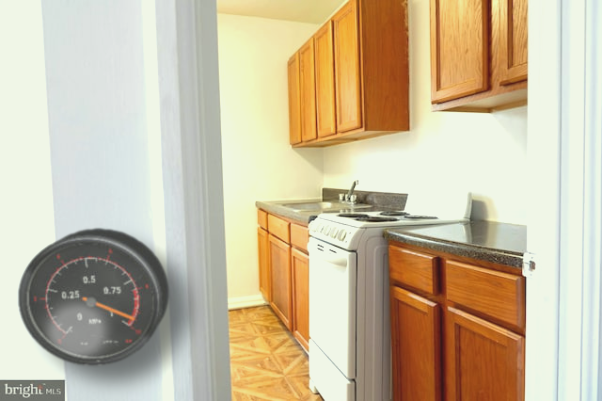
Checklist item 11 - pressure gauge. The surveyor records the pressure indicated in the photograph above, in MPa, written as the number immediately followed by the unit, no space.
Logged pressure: 0.95MPa
